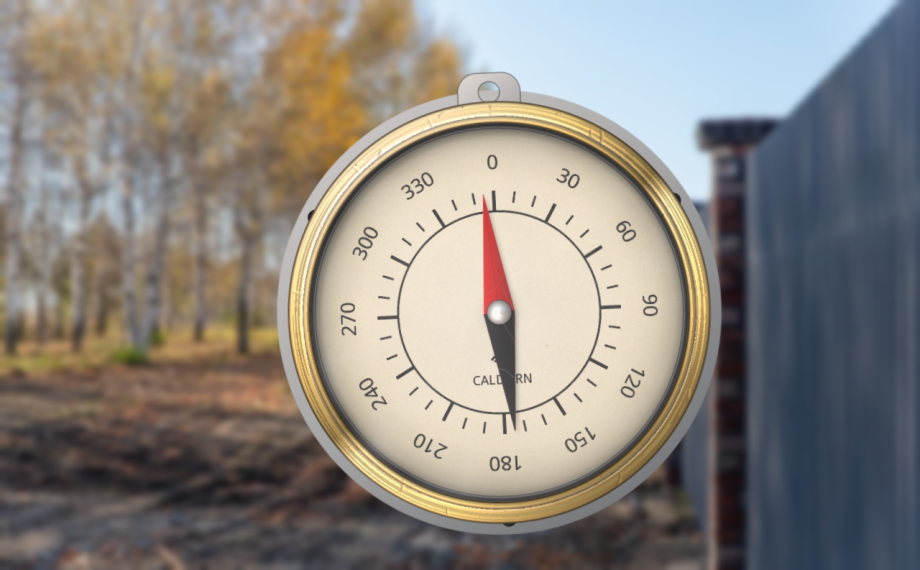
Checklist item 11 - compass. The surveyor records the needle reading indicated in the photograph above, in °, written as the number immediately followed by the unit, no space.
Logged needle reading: 355°
